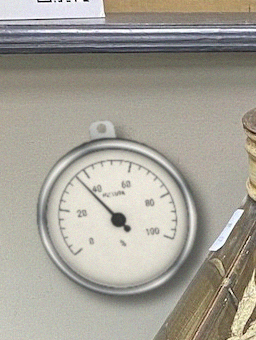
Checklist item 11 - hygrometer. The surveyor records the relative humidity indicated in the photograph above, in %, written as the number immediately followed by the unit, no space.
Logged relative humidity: 36%
